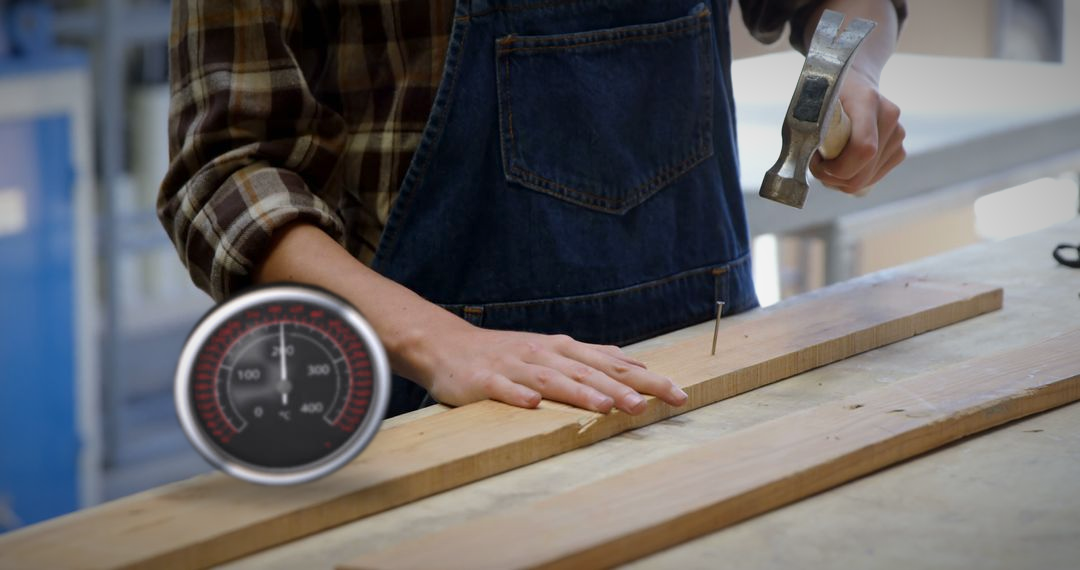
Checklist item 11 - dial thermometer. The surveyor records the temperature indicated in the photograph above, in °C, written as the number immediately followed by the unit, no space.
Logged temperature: 200°C
